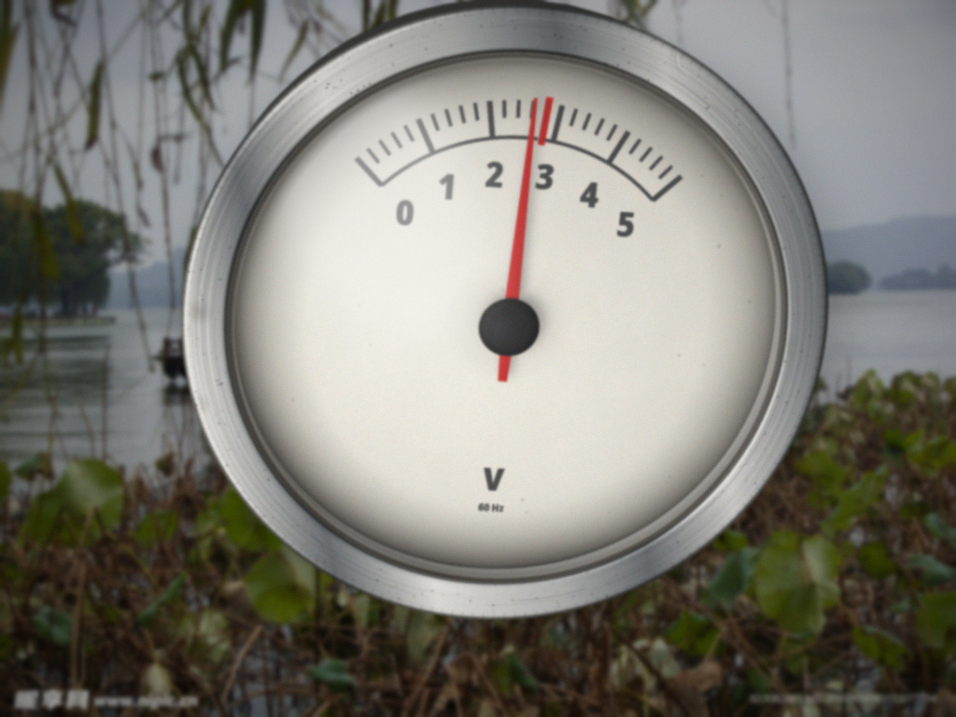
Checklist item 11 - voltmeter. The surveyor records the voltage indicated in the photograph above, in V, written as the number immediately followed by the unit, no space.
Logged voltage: 2.6V
